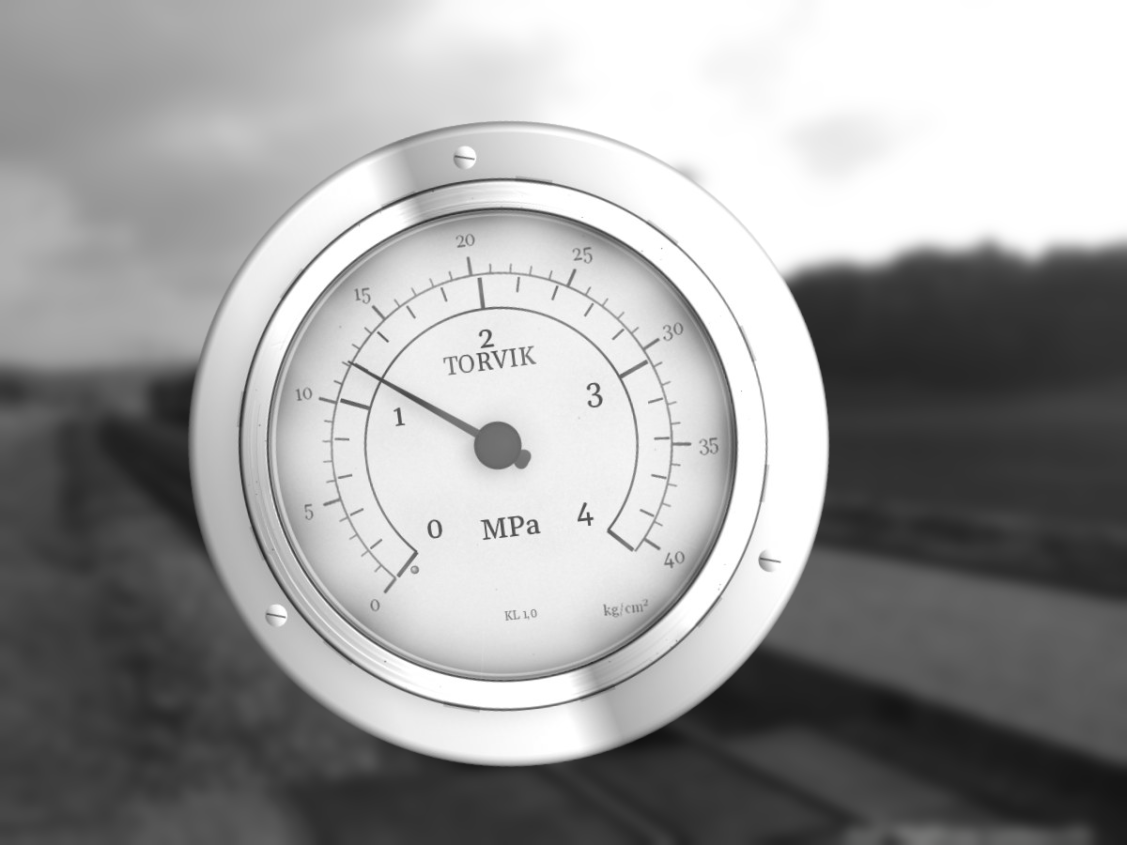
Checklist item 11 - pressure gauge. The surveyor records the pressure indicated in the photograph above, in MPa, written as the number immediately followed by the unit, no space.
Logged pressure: 1.2MPa
